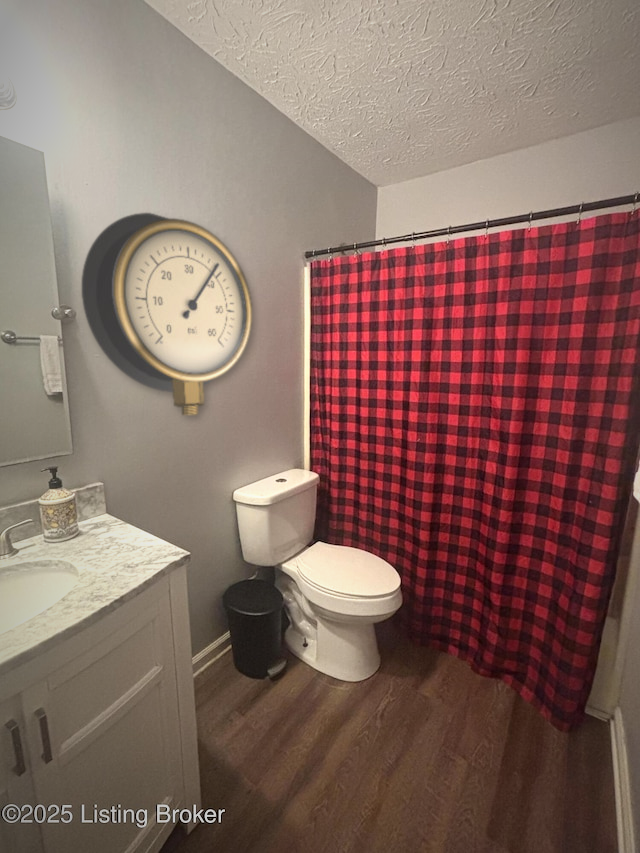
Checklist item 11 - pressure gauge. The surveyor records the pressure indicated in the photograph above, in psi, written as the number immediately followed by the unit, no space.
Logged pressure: 38psi
